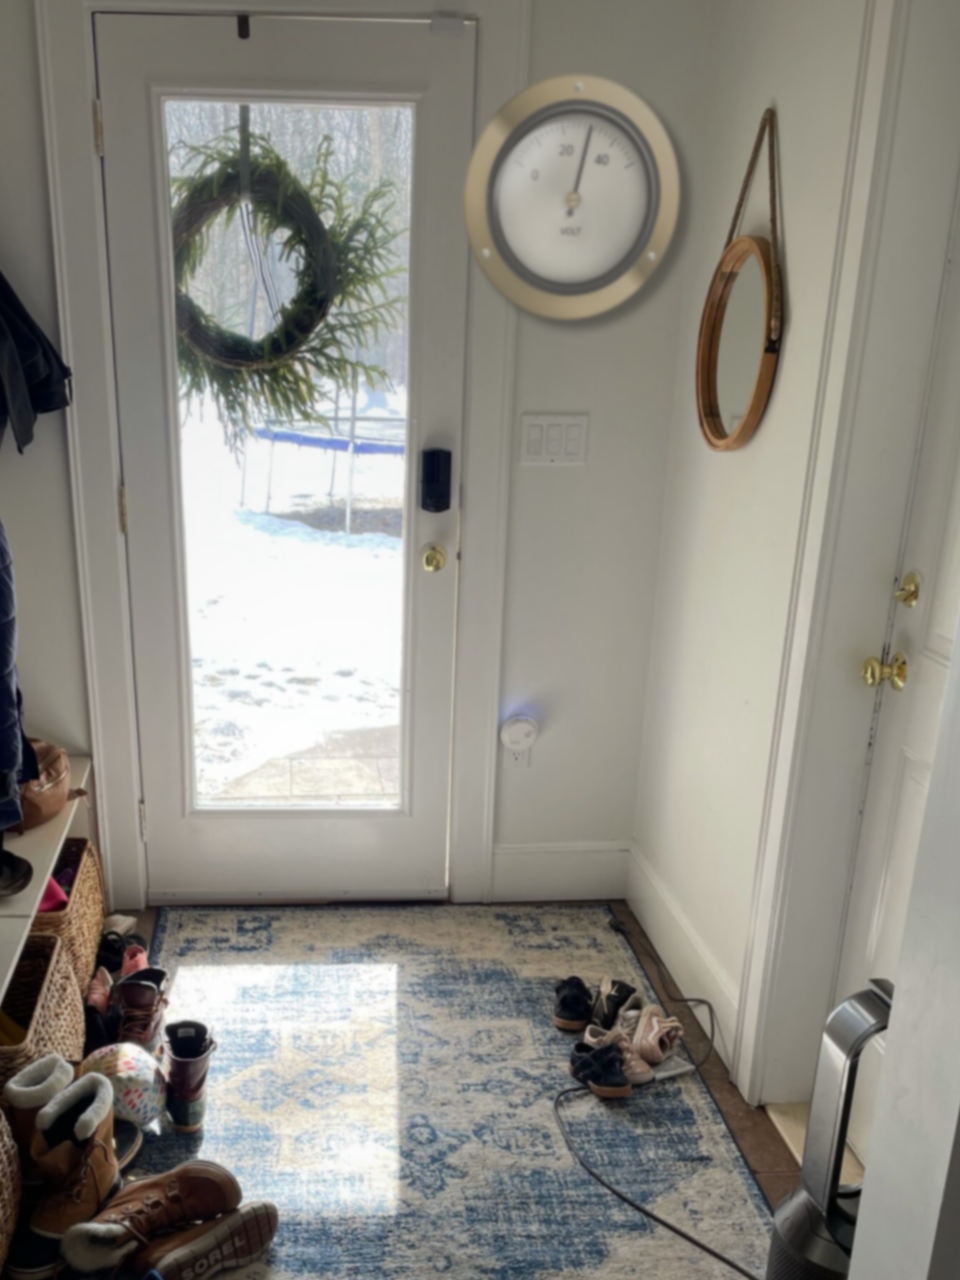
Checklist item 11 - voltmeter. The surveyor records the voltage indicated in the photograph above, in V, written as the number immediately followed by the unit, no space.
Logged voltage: 30V
